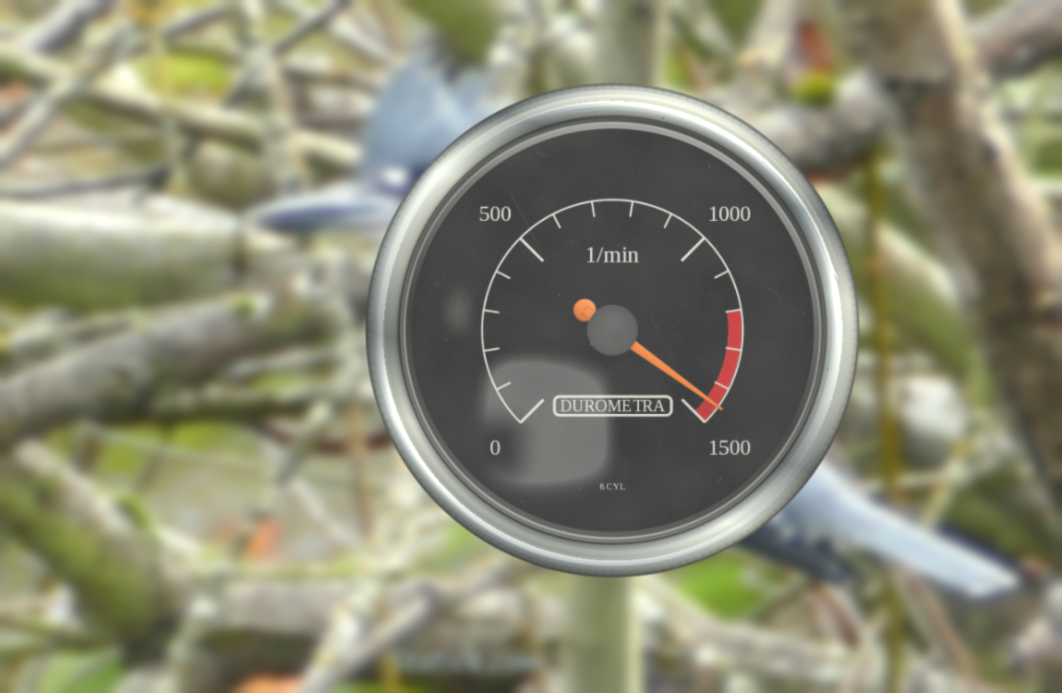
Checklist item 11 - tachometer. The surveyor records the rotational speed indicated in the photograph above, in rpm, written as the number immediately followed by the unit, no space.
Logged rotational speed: 1450rpm
